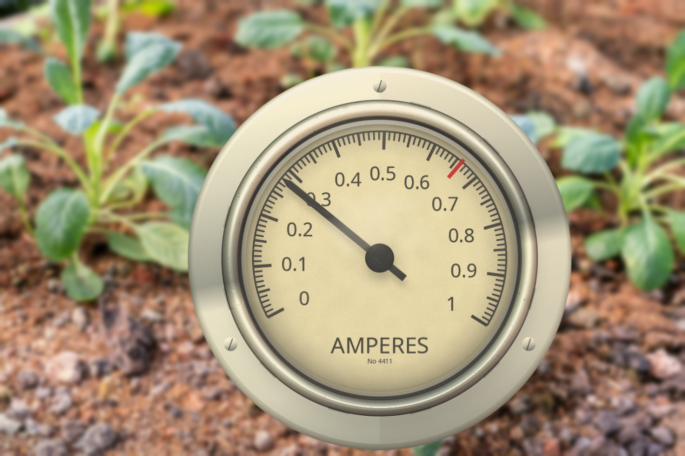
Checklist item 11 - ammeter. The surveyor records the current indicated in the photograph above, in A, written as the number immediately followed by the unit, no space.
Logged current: 0.28A
